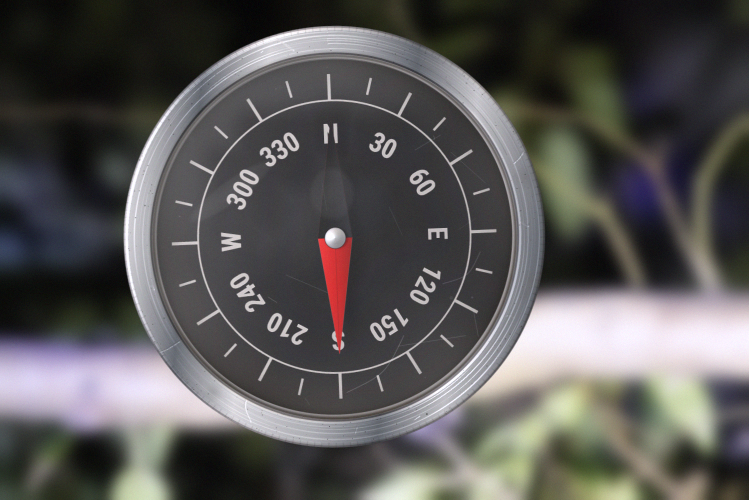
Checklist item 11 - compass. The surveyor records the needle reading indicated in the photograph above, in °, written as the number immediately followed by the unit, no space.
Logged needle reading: 180°
